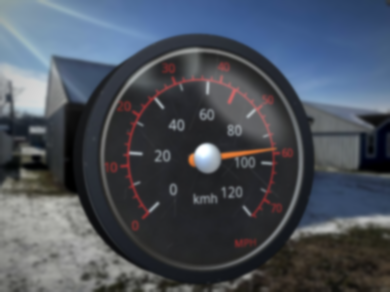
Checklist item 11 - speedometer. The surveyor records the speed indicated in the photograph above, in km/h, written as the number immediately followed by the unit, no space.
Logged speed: 95km/h
